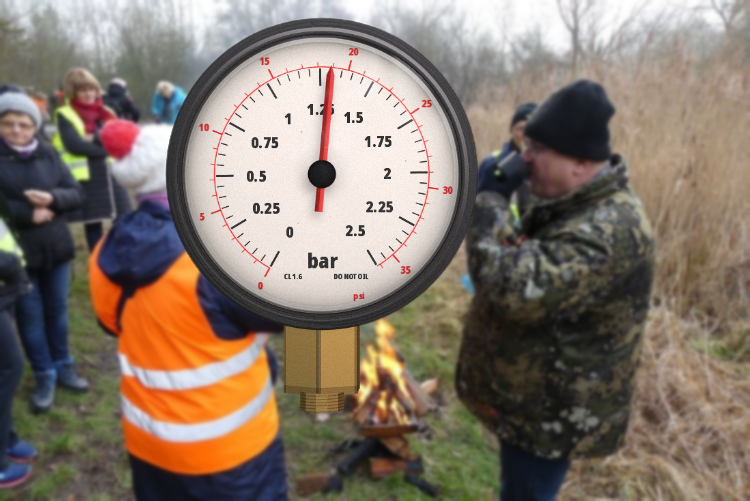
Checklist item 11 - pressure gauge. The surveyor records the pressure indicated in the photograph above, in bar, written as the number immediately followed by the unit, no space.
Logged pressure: 1.3bar
